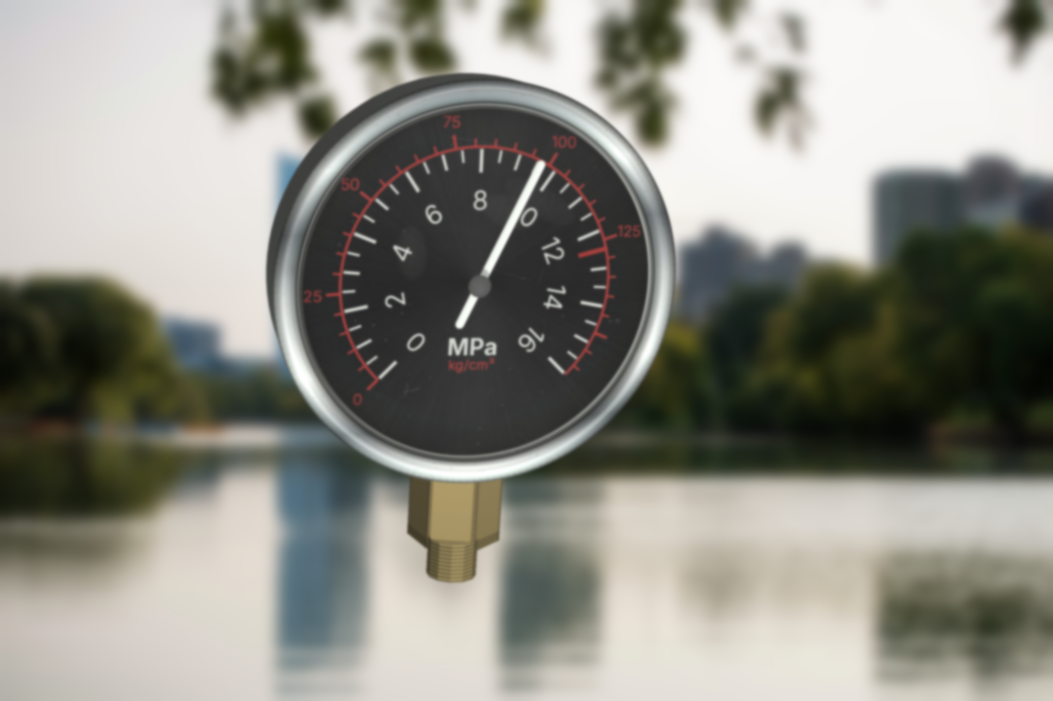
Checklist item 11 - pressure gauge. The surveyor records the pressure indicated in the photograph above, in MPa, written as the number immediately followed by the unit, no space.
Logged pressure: 9.5MPa
